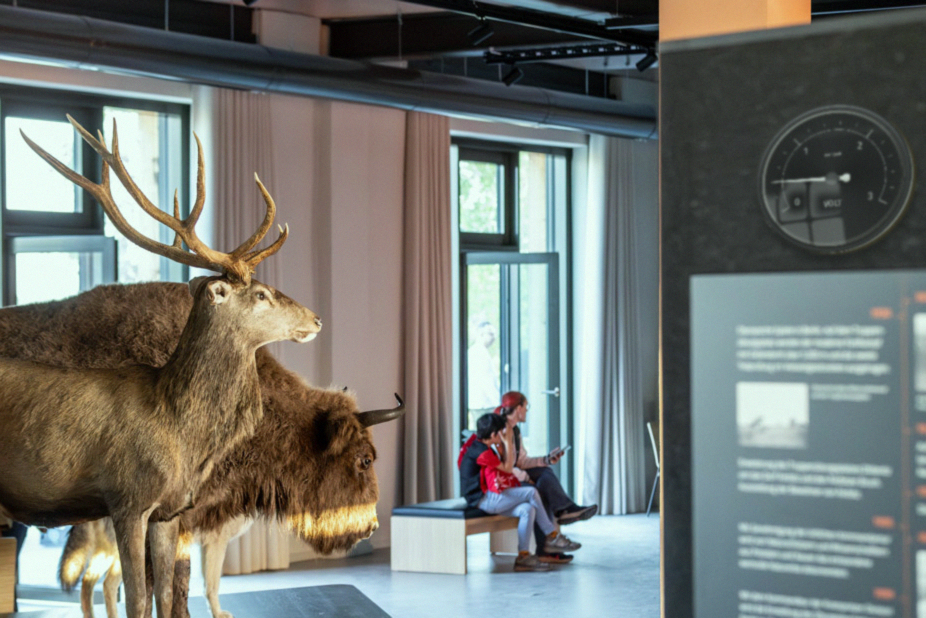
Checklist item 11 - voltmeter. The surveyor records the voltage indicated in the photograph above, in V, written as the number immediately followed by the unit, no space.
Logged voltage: 0.4V
